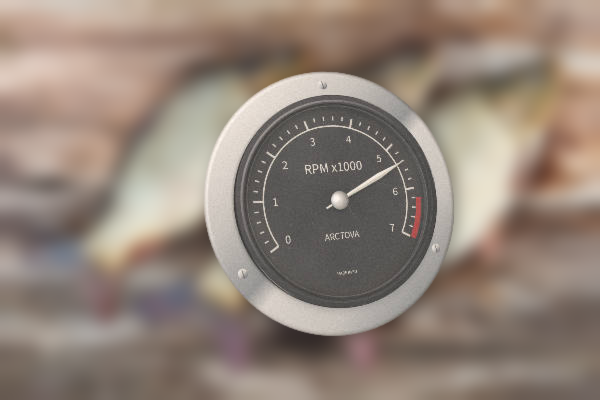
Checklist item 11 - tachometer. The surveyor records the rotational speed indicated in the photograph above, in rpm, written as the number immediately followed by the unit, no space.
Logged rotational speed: 5400rpm
